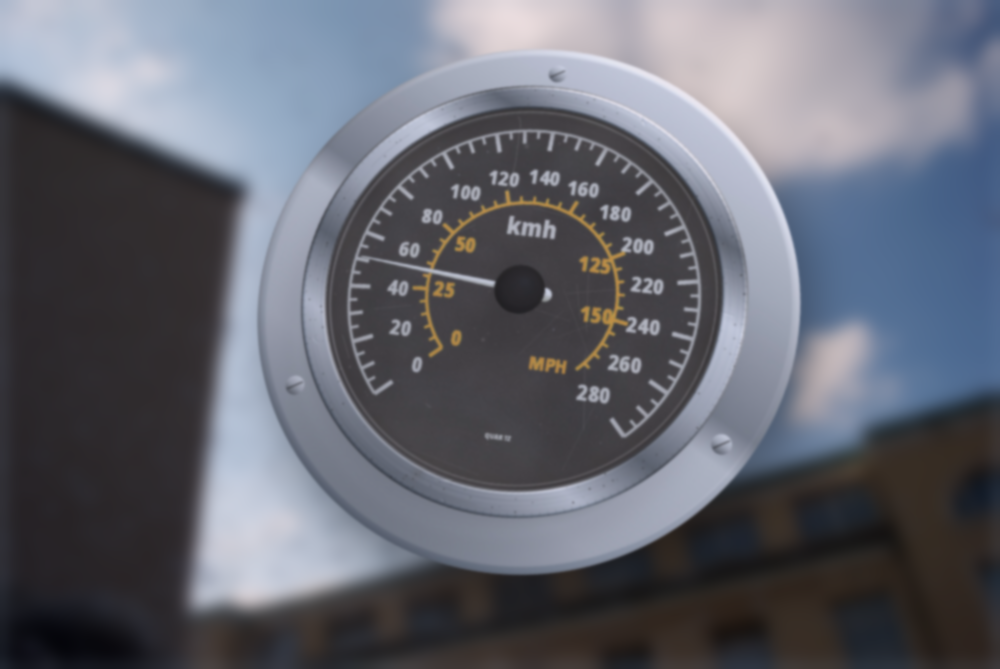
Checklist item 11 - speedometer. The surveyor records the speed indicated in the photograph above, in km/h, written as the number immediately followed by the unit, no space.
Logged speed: 50km/h
